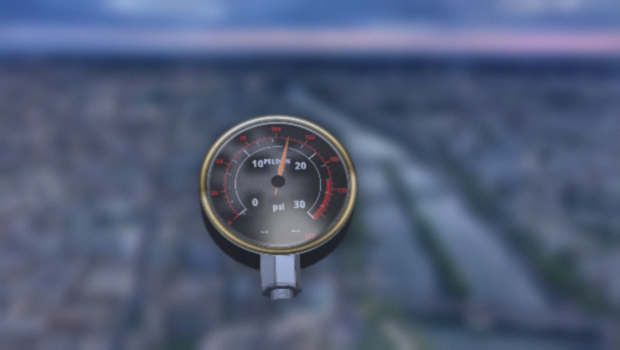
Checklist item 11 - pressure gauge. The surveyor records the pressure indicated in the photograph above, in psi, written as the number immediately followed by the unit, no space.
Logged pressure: 16psi
